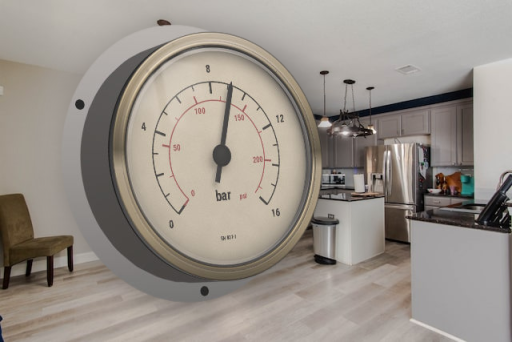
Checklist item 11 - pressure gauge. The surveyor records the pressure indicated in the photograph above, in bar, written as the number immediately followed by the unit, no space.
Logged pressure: 9bar
